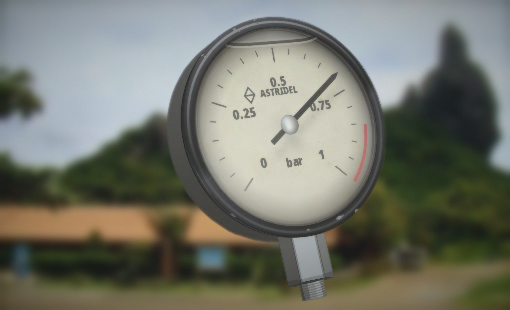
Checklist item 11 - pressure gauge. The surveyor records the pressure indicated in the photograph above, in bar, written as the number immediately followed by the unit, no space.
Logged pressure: 0.7bar
